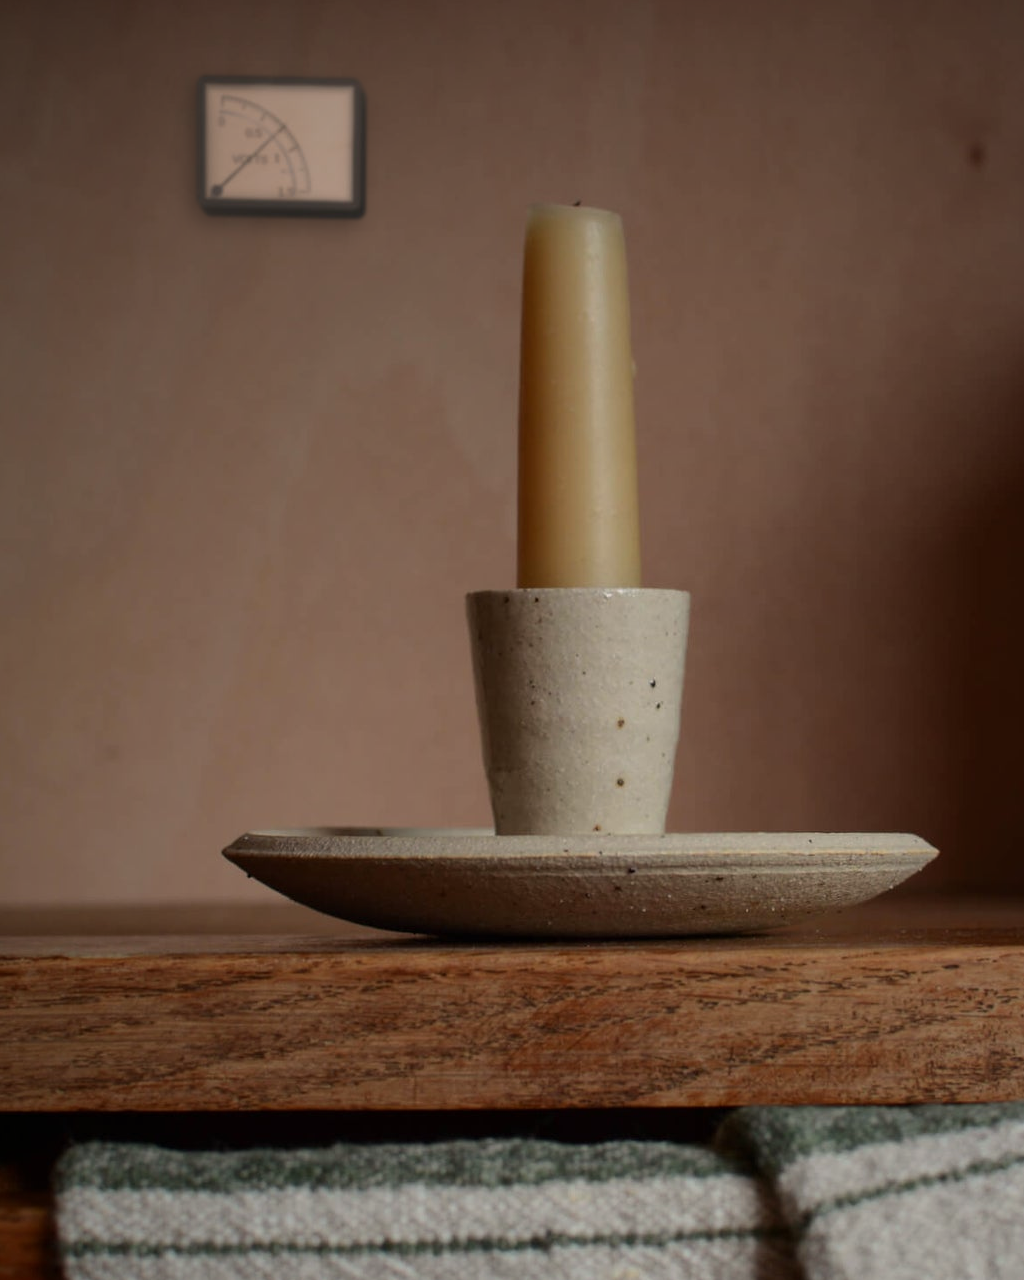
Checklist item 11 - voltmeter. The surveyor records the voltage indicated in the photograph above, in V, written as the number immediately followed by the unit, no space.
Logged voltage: 0.75V
